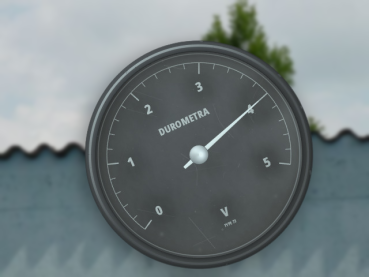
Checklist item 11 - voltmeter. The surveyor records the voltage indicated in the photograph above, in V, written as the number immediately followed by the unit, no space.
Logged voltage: 4V
